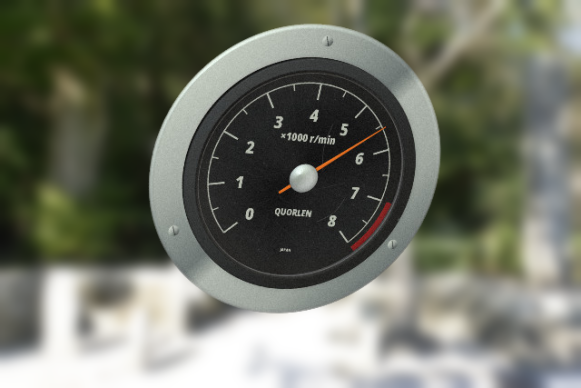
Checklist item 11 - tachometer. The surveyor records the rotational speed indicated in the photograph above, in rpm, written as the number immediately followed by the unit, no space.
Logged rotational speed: 5500rpm
